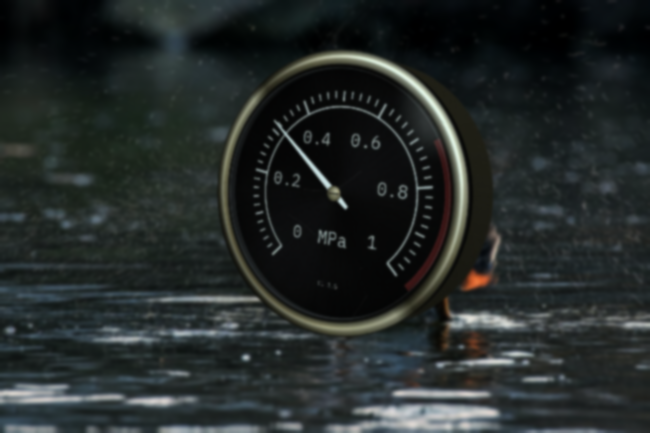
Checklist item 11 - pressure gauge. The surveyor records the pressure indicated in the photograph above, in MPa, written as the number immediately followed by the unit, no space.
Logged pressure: 0.32MPa
